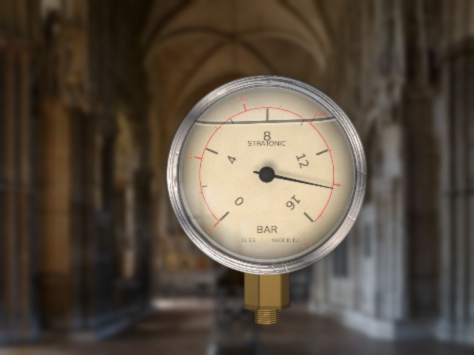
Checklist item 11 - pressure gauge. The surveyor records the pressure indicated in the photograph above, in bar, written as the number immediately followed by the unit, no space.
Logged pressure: 14bar
